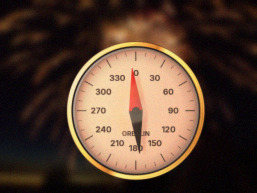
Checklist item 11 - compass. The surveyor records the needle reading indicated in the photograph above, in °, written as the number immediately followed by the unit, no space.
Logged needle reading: 355°
